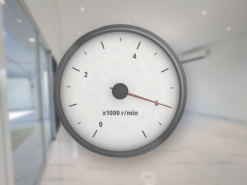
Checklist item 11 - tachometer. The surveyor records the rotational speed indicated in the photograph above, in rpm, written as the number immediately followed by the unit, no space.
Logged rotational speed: 6000rpm
